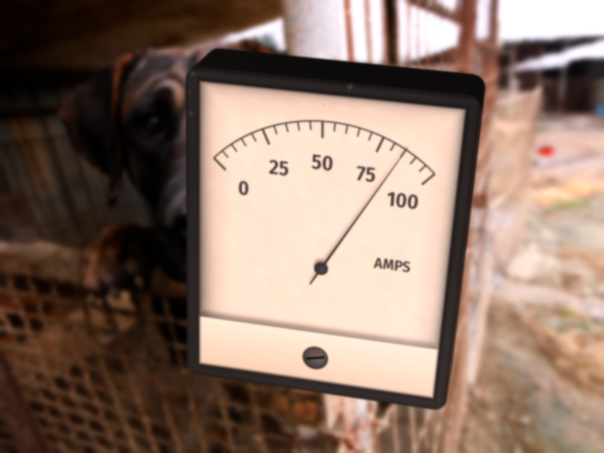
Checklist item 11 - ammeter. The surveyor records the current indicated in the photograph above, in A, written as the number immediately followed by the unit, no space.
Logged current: 85A
